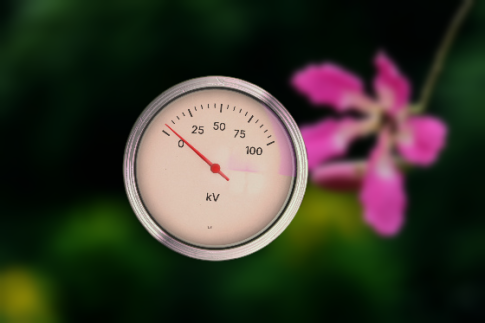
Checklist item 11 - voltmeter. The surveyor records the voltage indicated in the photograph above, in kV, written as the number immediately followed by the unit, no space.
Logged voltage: 5kV
